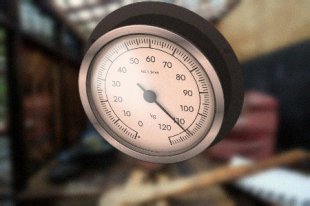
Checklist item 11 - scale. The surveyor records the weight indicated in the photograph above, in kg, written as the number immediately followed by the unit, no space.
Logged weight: 110kg
